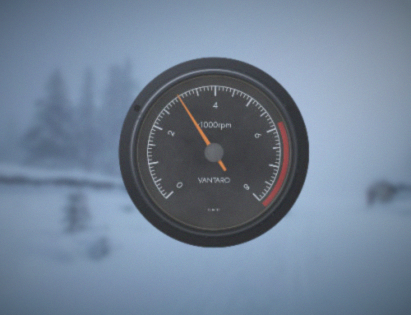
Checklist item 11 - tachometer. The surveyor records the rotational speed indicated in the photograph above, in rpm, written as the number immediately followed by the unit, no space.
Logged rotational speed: 3000rpm
